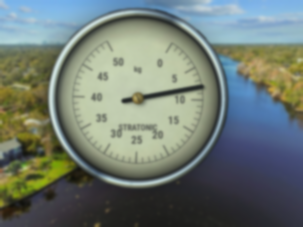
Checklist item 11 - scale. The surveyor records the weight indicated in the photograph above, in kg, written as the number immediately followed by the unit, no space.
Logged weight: 8kg
